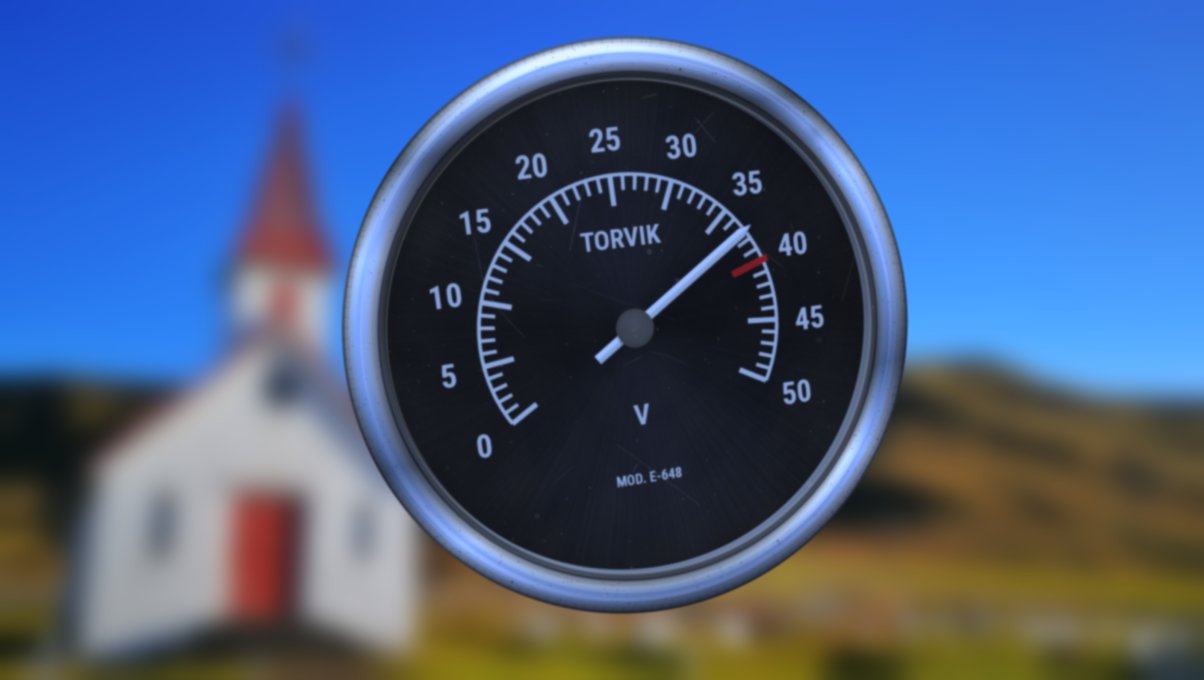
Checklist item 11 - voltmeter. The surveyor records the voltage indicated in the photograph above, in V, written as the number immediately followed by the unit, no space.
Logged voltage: 37V
